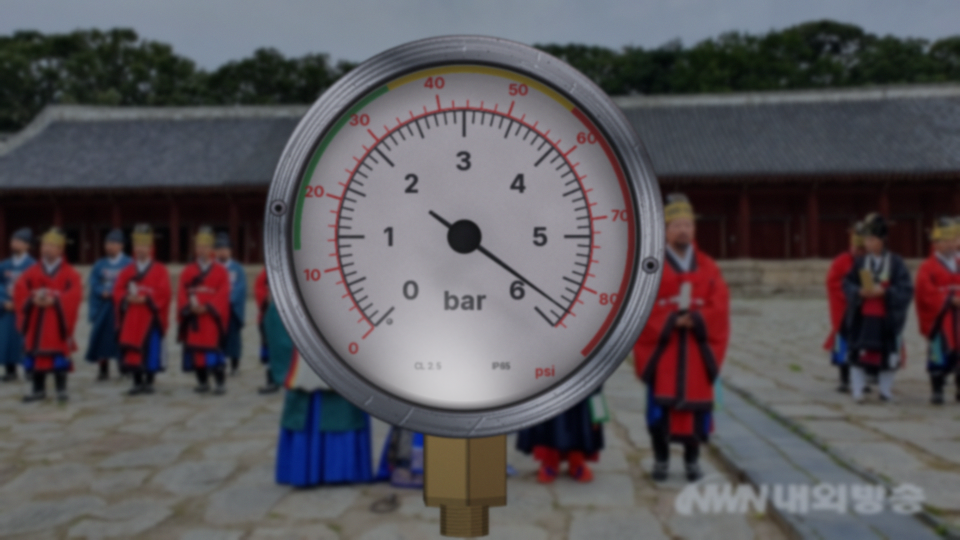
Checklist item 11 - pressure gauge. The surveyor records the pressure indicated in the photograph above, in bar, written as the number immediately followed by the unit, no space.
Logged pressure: 5.8bar
